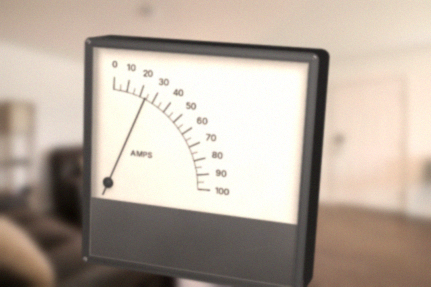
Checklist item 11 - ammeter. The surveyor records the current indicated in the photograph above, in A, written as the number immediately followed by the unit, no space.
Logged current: 25A
